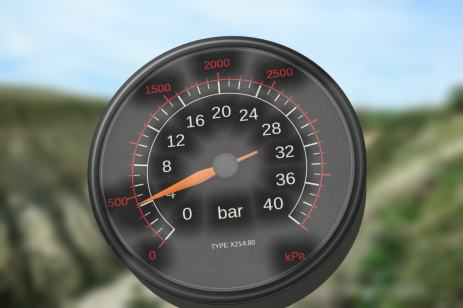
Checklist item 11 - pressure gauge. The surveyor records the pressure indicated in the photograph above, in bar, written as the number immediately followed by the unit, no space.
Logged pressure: 4bar
